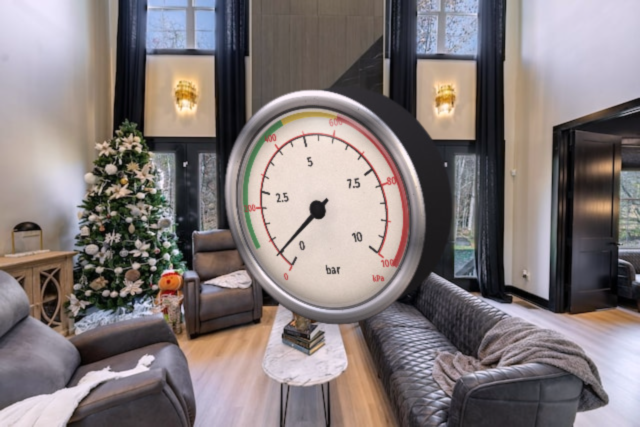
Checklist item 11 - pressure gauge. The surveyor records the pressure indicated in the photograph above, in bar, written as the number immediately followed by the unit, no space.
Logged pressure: 0.5bar
